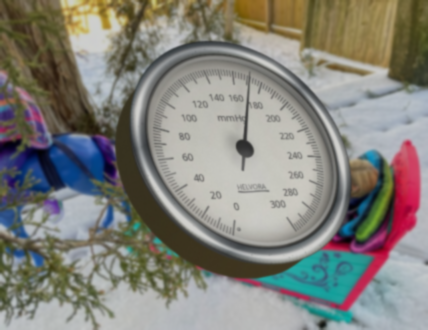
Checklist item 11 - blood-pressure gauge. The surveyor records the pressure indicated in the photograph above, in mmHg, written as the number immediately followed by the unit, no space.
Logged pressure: 170mmHg
